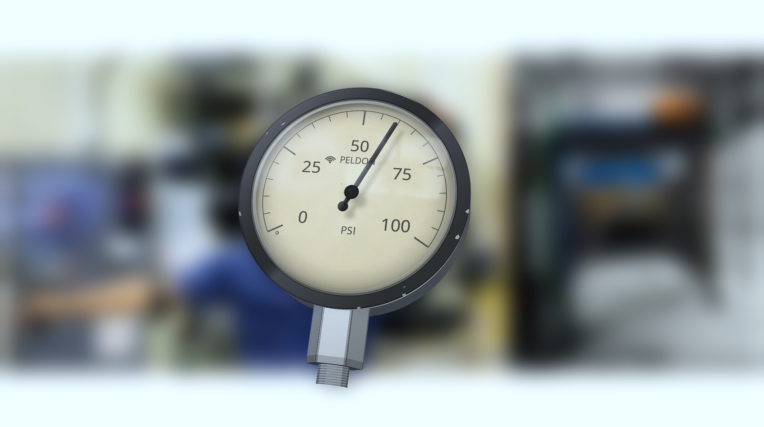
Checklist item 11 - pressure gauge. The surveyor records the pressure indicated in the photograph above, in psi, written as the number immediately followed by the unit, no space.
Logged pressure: 60psi
